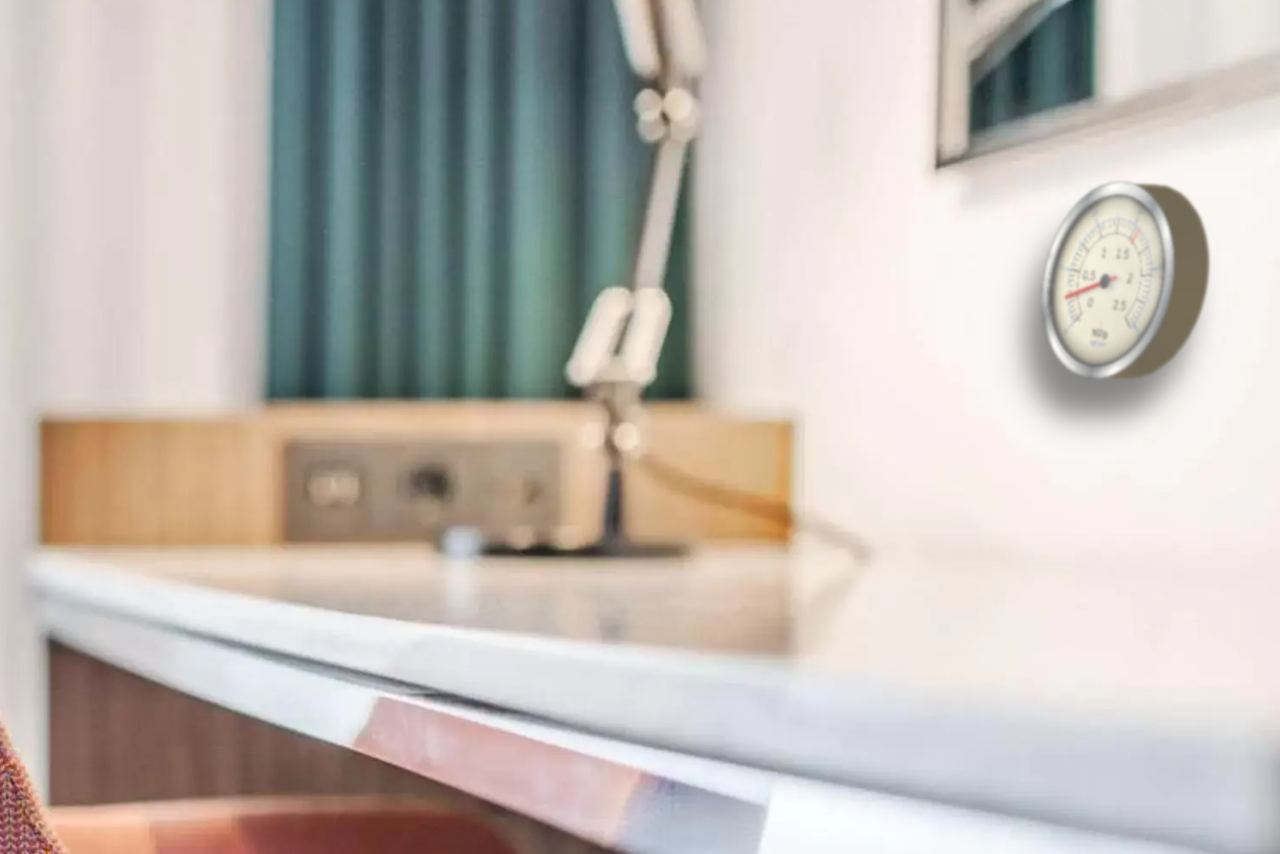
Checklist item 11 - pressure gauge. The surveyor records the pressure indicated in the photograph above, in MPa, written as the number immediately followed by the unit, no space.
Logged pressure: 0.25MPa
